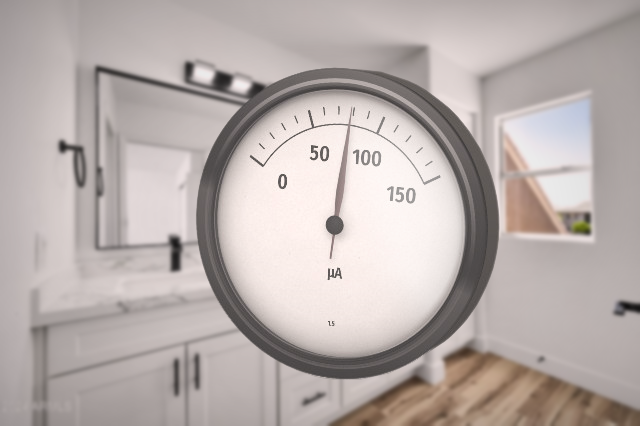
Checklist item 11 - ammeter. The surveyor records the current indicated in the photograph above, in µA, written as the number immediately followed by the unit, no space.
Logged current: 80µA
